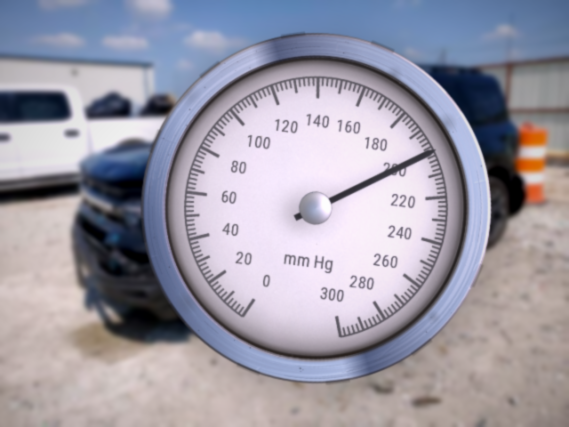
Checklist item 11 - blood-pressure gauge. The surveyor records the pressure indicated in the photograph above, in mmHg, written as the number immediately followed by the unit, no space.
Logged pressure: 200mmHg
